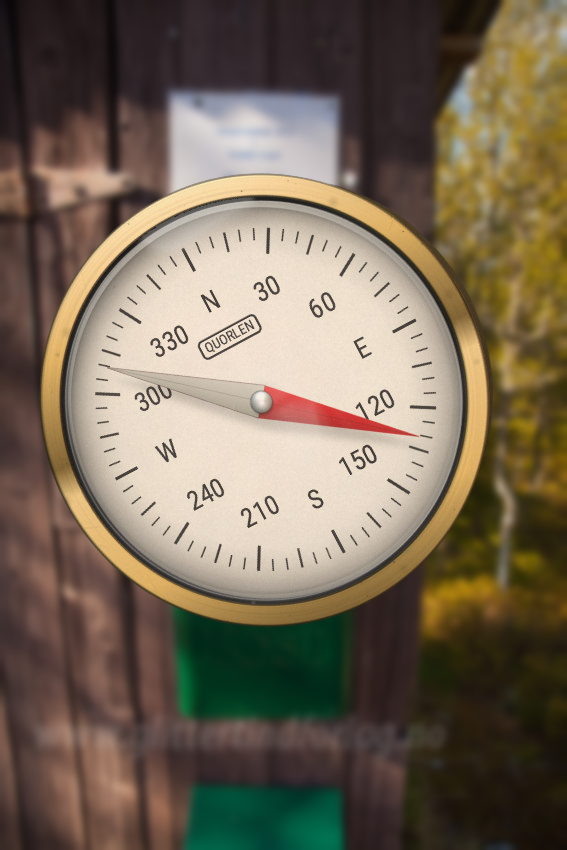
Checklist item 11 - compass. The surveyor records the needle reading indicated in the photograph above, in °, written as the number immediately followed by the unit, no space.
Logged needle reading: 130°
